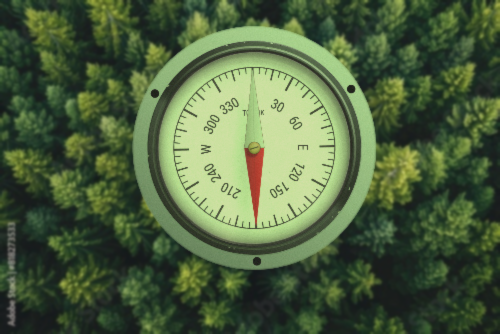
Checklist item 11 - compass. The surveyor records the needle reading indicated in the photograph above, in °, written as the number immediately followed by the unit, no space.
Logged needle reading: 180°
